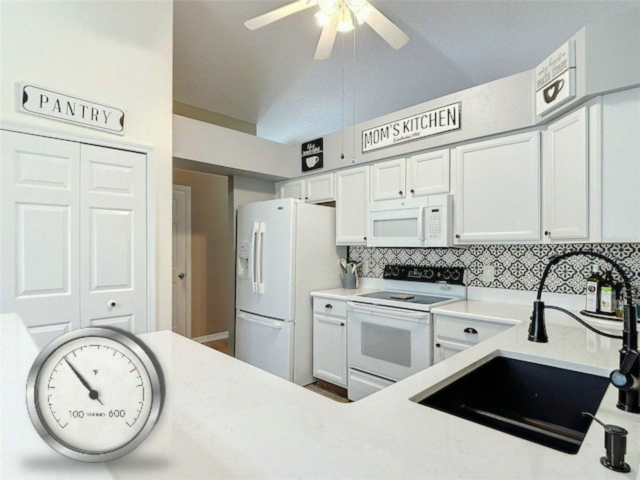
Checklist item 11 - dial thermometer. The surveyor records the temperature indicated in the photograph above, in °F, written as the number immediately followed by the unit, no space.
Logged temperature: 280°F
